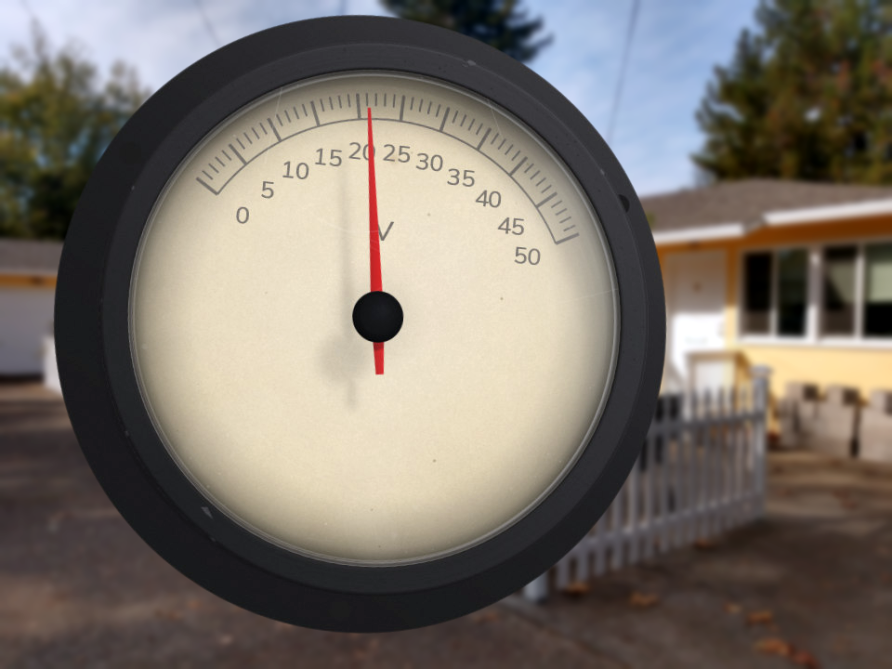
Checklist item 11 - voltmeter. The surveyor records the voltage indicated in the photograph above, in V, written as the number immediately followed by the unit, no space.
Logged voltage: 21V
